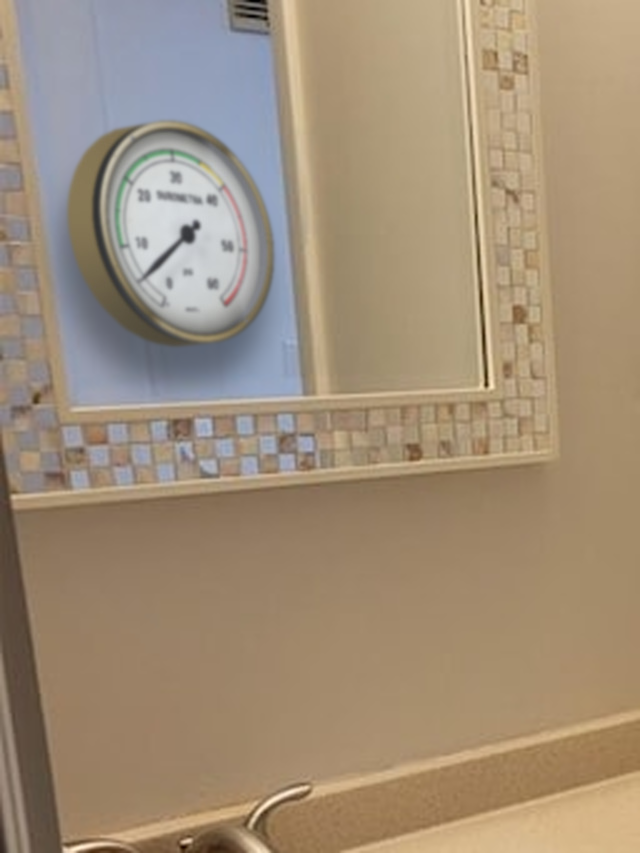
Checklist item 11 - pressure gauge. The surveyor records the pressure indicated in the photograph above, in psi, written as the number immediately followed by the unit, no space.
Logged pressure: 5psi
